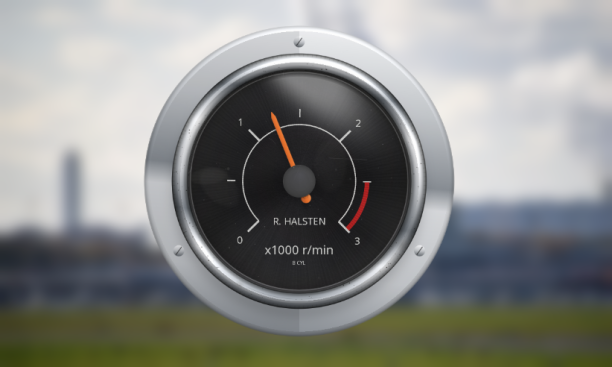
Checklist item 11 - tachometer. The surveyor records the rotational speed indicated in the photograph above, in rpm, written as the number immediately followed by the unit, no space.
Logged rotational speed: 1250rpm
